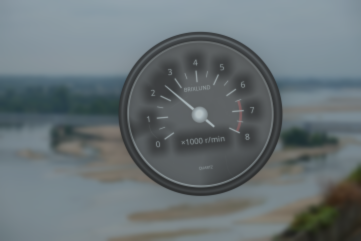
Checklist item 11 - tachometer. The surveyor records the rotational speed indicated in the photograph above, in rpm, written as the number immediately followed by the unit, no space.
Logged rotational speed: 2500rpm
